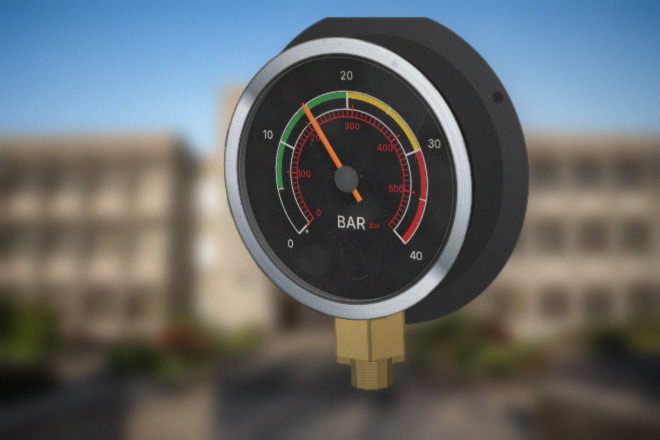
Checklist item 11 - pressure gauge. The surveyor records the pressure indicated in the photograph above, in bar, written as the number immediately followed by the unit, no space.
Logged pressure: 15bar
